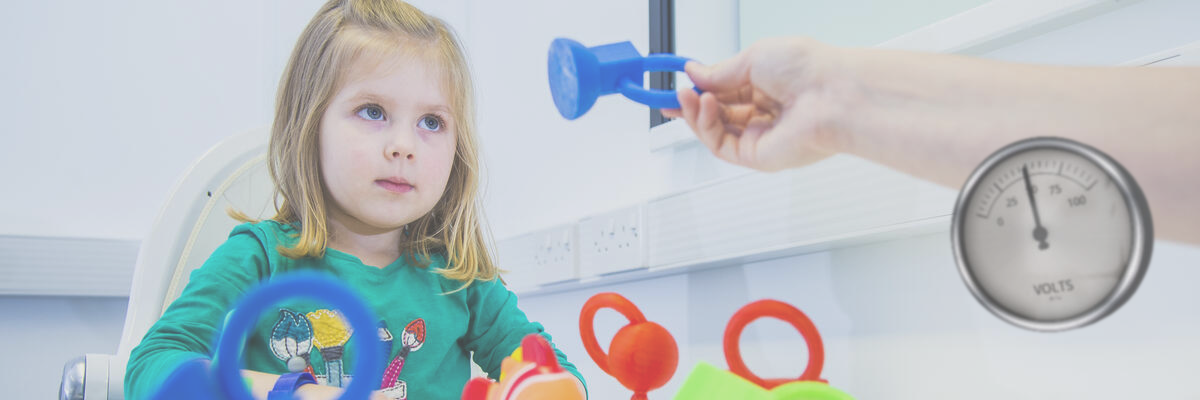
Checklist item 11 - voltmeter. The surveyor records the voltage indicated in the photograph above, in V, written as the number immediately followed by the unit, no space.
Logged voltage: 50V
